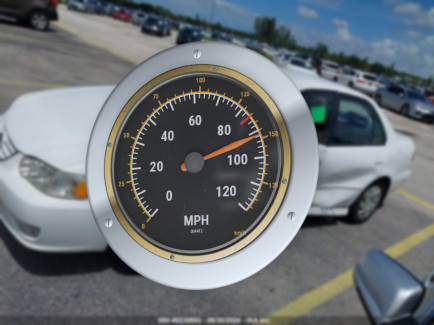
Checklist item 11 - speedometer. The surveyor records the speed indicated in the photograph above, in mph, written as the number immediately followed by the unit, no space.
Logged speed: 92mph
